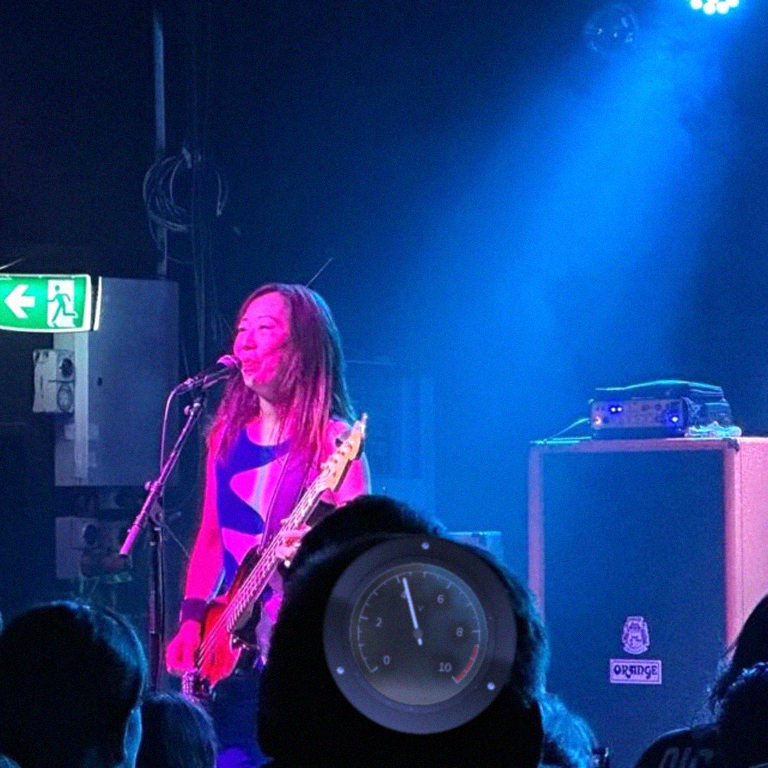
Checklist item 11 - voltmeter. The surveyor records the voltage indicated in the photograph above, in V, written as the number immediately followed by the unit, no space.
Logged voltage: 4.25V
